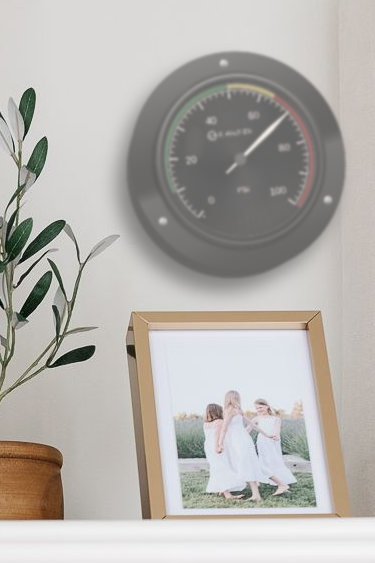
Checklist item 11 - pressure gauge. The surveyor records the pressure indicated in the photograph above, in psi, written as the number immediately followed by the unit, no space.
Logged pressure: 70psi
